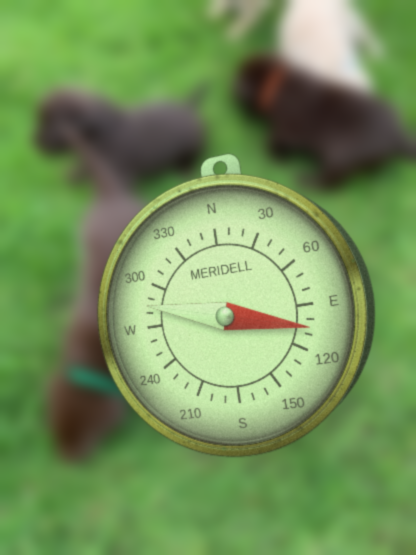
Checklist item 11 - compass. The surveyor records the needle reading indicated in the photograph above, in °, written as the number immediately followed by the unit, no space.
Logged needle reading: 105°
